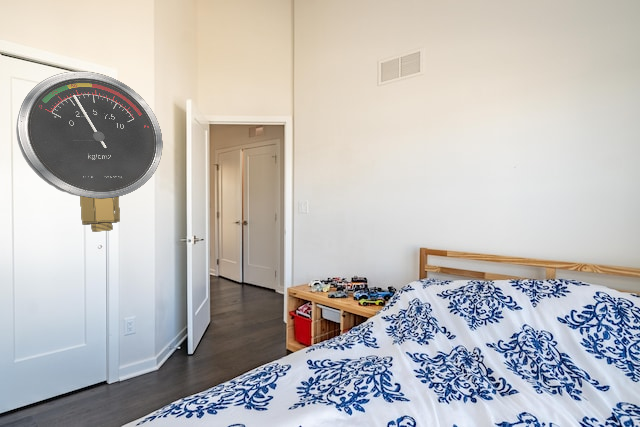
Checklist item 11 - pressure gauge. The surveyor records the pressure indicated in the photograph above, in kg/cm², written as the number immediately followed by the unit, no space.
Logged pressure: 3kg/cm²
